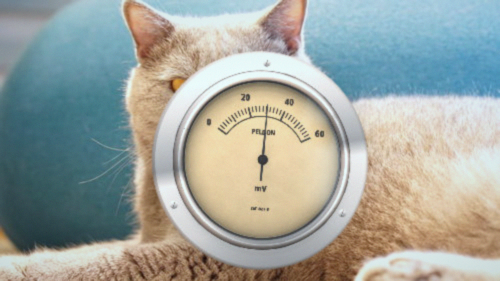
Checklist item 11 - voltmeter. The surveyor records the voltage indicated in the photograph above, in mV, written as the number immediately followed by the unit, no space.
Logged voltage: 30mV
